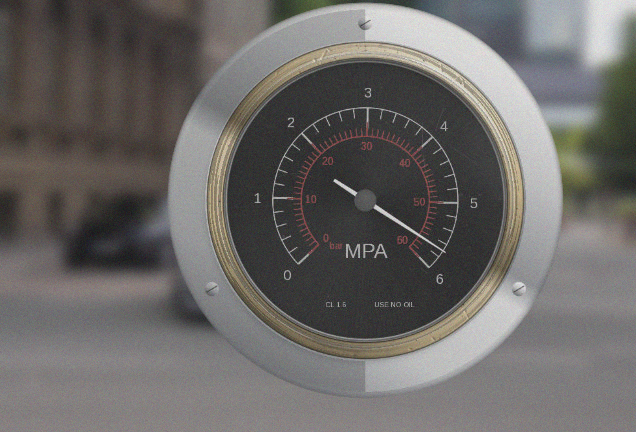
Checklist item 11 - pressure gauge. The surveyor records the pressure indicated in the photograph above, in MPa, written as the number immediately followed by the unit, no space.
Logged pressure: 5.7MPa
